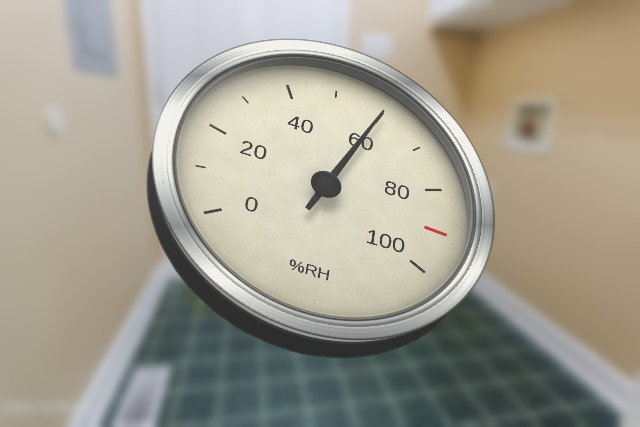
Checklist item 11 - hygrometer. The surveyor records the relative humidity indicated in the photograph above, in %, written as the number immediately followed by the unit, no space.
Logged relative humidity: 60%
